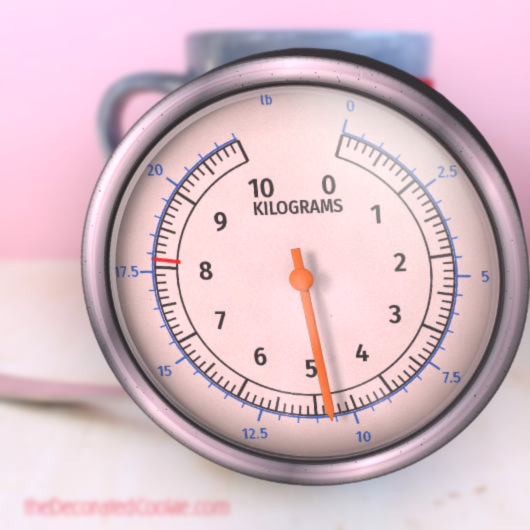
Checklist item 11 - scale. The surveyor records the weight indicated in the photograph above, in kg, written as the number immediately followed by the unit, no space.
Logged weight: 4.8kg
